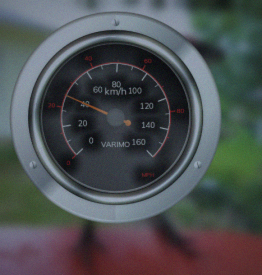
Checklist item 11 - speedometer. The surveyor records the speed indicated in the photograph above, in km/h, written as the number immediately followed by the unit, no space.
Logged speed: 40km/h
